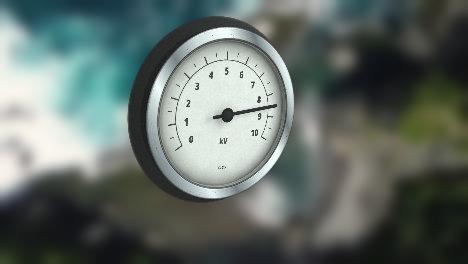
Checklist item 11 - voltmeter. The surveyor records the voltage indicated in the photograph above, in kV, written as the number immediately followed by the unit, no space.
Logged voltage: 8.5kV
